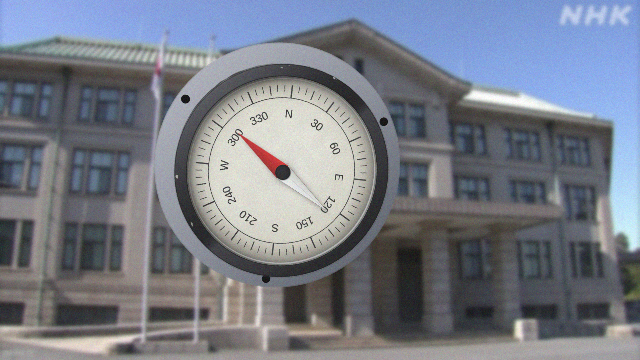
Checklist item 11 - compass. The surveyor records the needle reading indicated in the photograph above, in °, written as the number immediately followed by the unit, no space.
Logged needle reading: 305°
